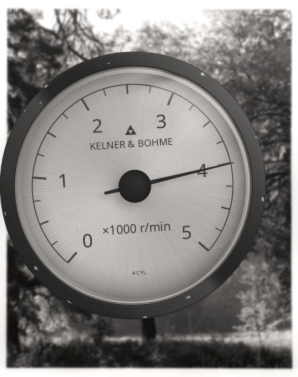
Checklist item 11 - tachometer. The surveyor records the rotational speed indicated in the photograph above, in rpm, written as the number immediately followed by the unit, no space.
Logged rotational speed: 4000rpm
